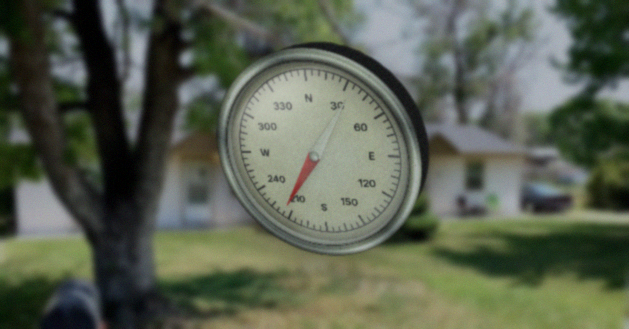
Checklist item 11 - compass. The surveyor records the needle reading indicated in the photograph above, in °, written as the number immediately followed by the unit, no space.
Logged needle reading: 215°
